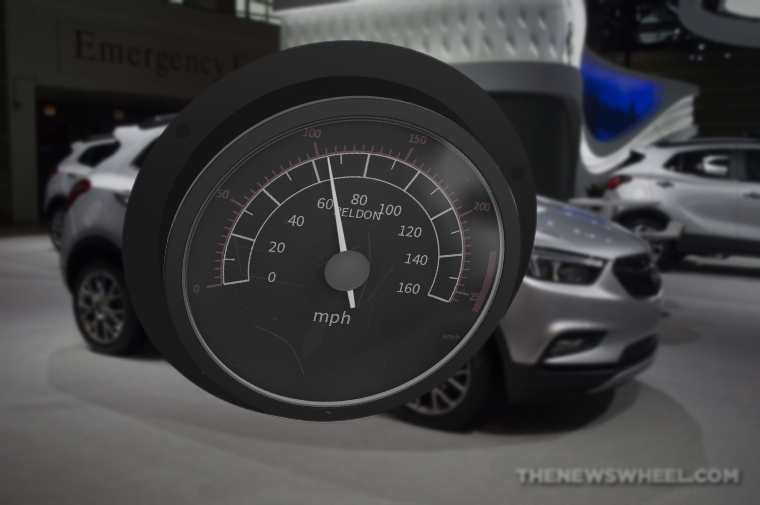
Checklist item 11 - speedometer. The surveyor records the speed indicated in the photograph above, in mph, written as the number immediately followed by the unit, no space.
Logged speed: 65mph
